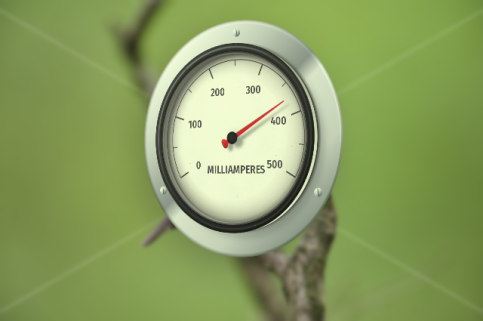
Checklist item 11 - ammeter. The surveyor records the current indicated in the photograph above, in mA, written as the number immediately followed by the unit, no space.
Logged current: 375mA
